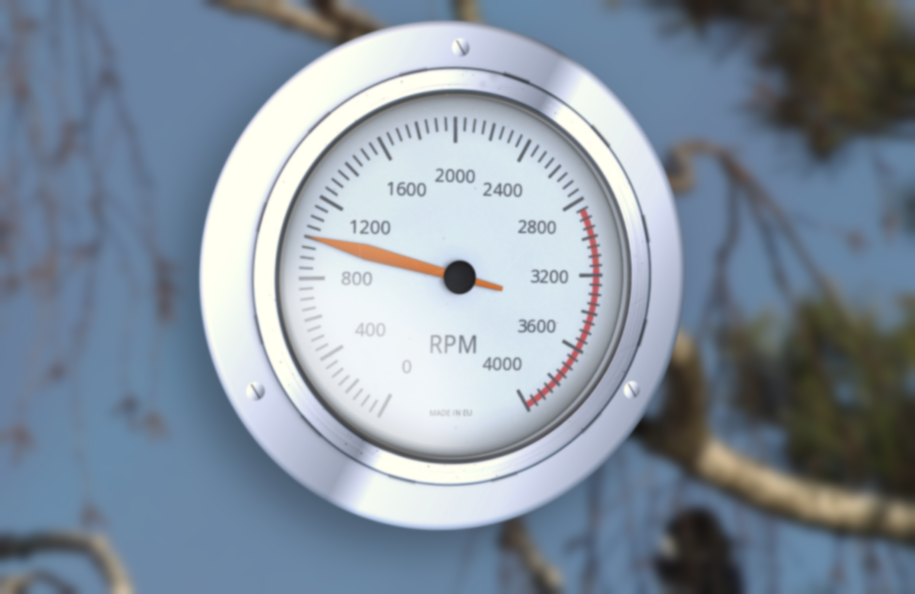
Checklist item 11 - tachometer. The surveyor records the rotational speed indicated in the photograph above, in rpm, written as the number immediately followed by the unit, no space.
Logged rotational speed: 1000rpm
